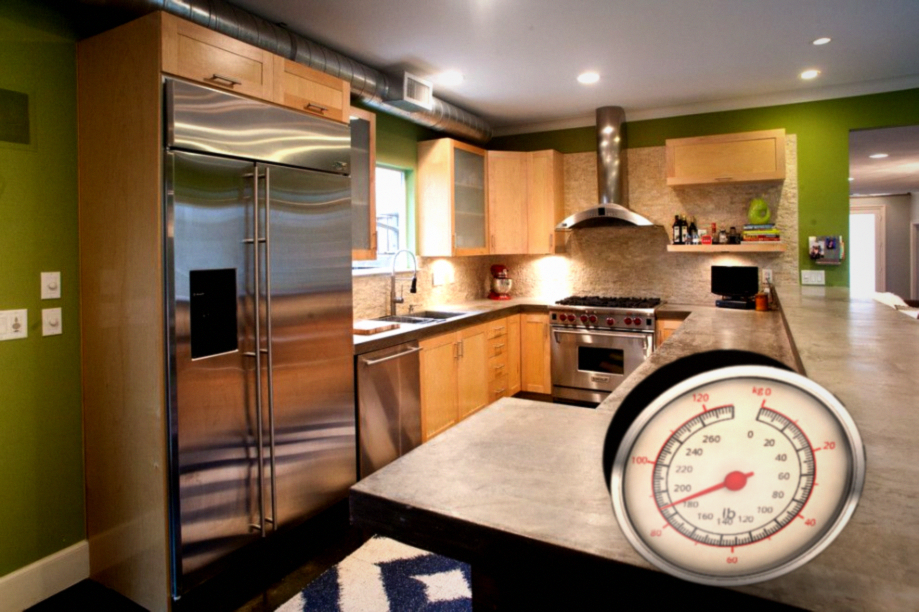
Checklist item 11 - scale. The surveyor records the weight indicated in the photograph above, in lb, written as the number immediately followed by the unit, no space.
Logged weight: 190lb
